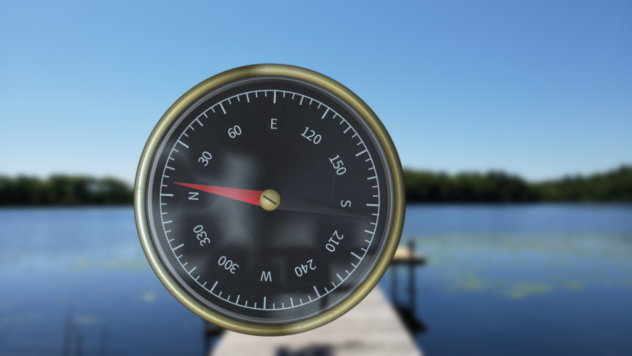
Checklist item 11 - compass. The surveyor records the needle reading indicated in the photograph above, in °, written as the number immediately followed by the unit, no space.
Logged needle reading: 7.5°
